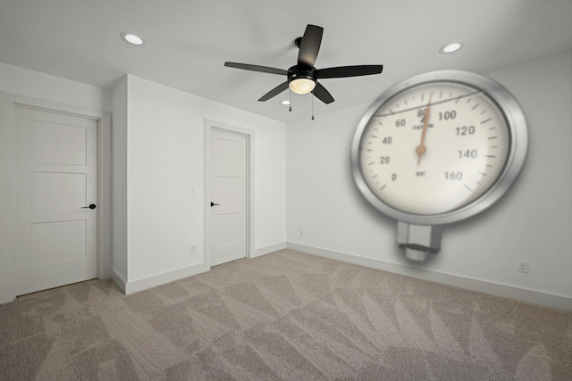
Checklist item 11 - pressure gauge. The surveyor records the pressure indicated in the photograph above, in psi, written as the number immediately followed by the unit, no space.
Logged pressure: 85psi
